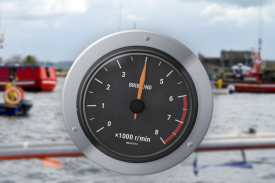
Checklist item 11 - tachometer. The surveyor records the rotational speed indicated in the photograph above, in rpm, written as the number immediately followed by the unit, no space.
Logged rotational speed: 4000rpm
